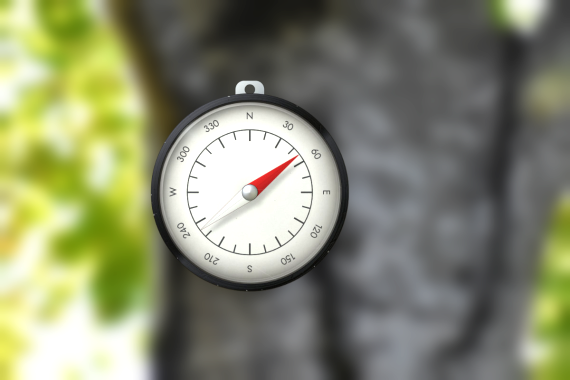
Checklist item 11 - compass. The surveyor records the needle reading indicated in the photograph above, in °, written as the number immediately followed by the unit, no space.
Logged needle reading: 52.5°
